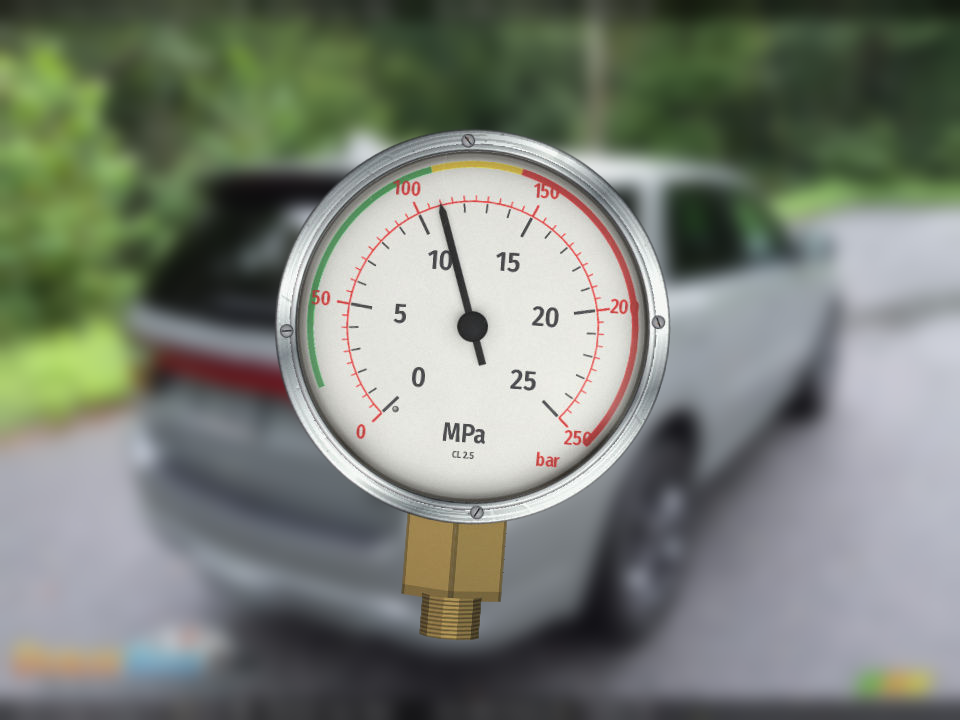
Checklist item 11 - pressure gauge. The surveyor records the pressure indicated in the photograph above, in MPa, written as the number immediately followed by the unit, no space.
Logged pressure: 11MPa
